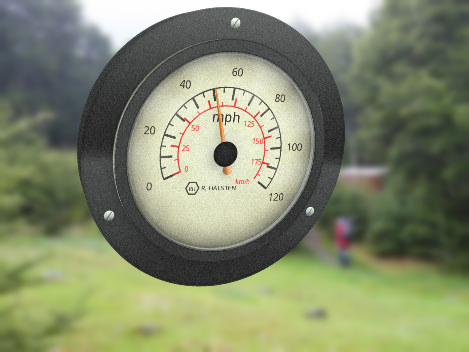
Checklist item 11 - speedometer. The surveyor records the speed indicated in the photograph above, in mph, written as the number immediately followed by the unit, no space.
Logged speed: 50mph
